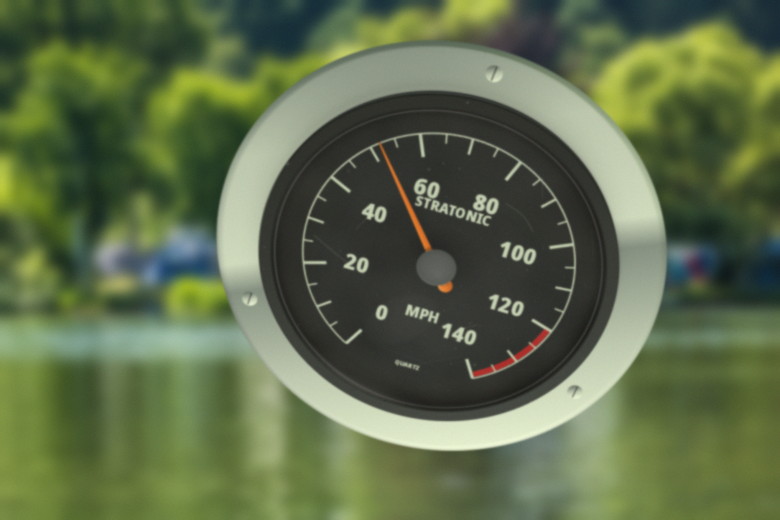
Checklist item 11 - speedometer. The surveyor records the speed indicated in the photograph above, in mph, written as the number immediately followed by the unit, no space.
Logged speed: 52.5mph
